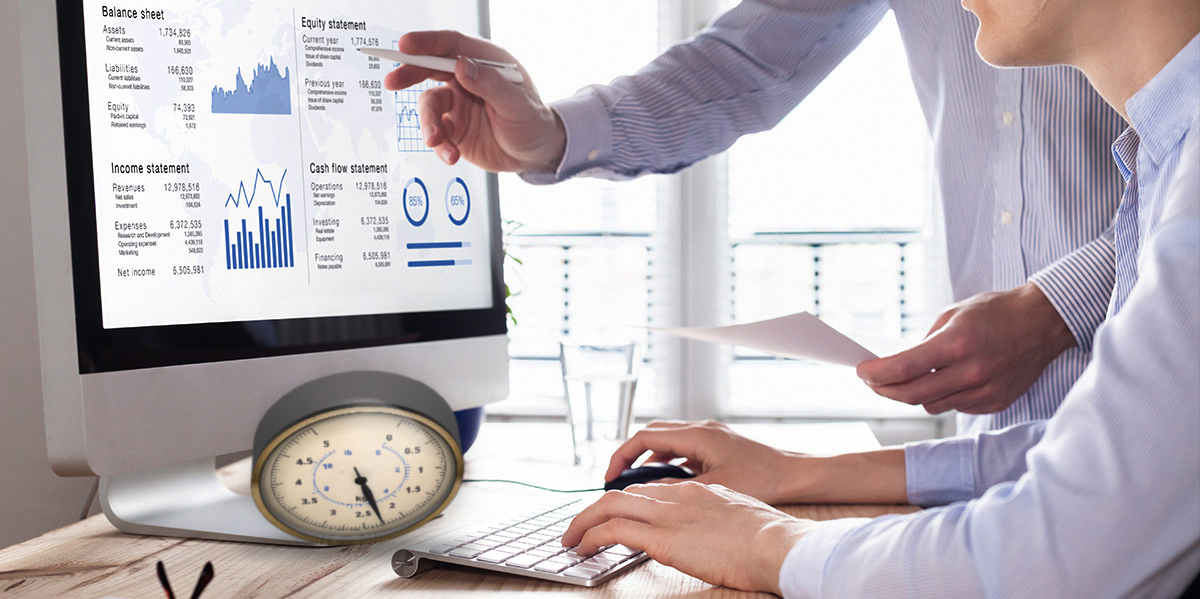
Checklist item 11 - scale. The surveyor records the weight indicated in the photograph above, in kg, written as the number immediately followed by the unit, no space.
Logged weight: 2.25kg
